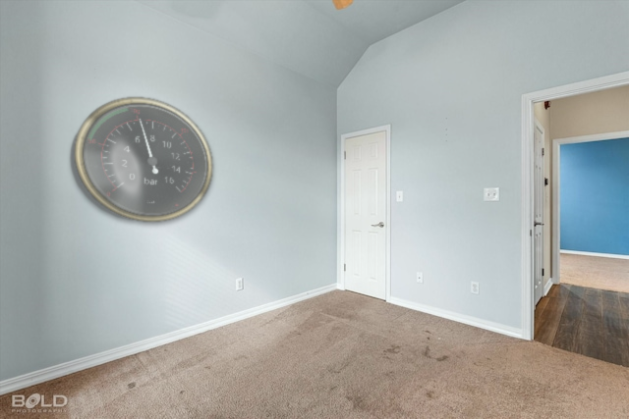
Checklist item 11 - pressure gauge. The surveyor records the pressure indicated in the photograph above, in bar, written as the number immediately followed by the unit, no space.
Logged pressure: 7bar
